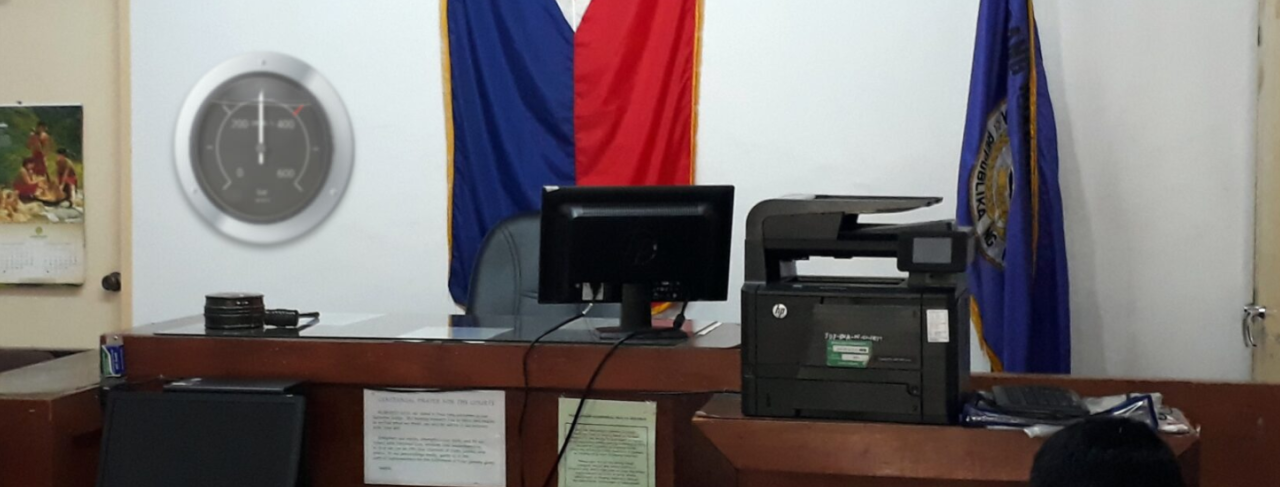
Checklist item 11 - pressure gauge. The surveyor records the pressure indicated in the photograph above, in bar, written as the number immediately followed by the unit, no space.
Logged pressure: 300bar
